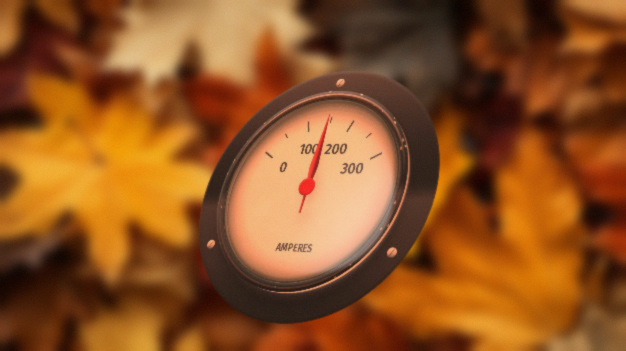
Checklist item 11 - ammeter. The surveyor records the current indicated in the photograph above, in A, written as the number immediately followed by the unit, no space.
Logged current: 150A
